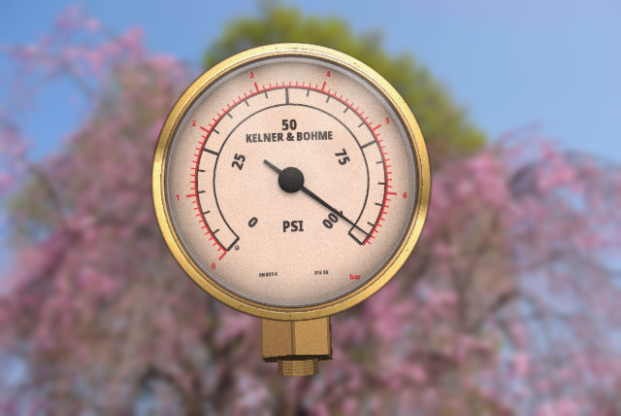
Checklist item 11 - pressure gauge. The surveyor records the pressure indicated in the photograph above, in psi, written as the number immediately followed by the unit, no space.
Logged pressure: 97.5psi
